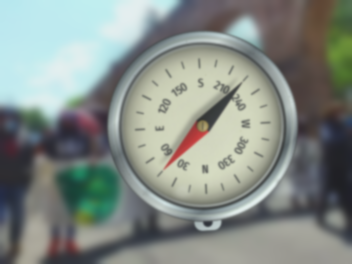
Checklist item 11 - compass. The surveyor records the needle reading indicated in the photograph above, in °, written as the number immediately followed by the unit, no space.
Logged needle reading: 45°
